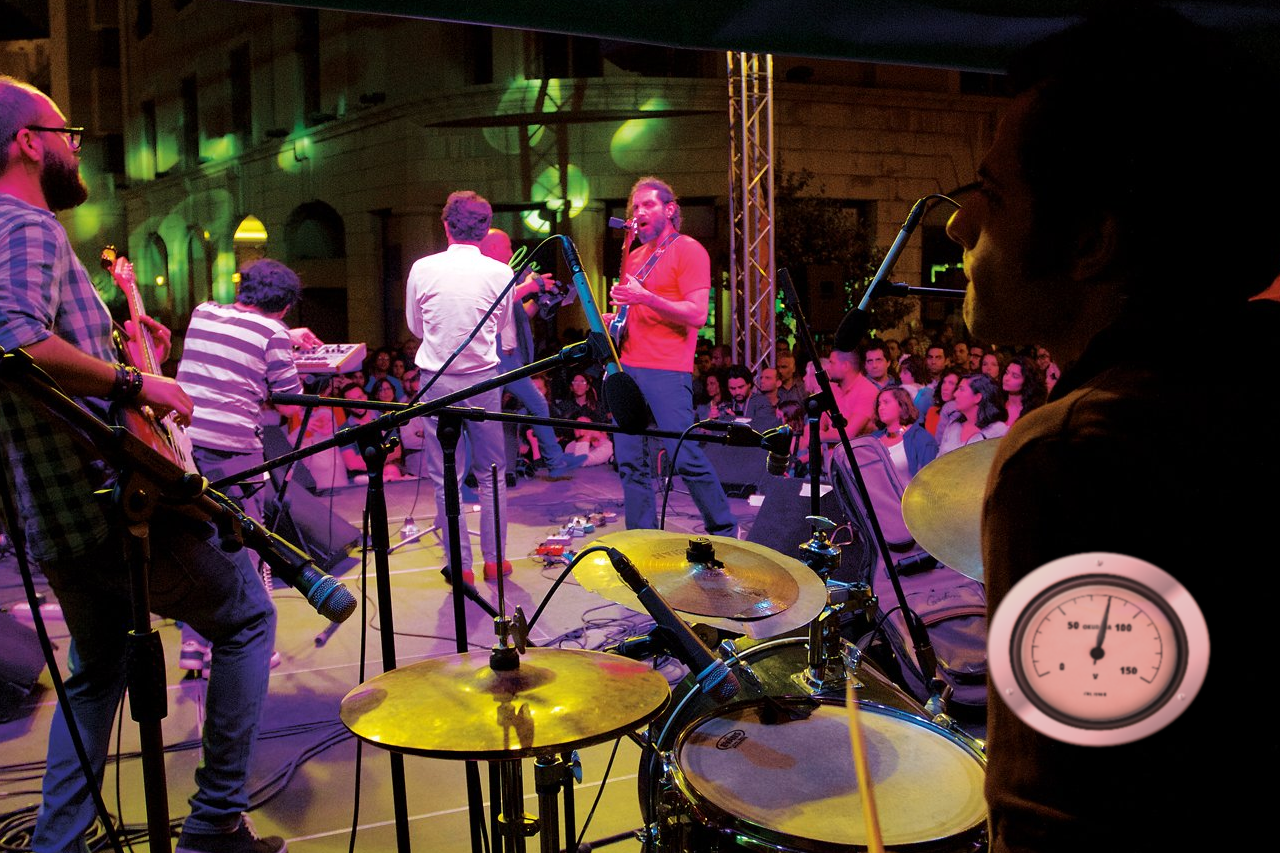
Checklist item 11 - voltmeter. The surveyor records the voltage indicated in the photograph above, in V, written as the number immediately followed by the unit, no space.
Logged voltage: 80V
